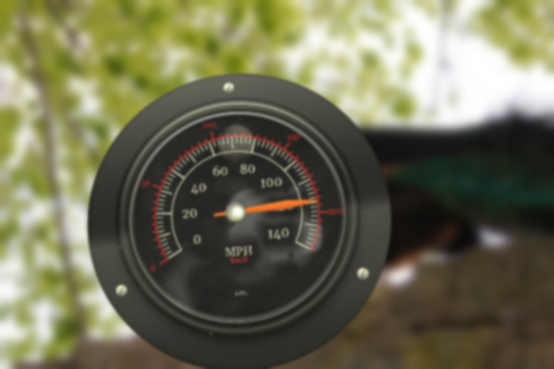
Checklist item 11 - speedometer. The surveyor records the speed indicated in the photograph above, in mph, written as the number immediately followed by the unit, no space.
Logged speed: 120mph
